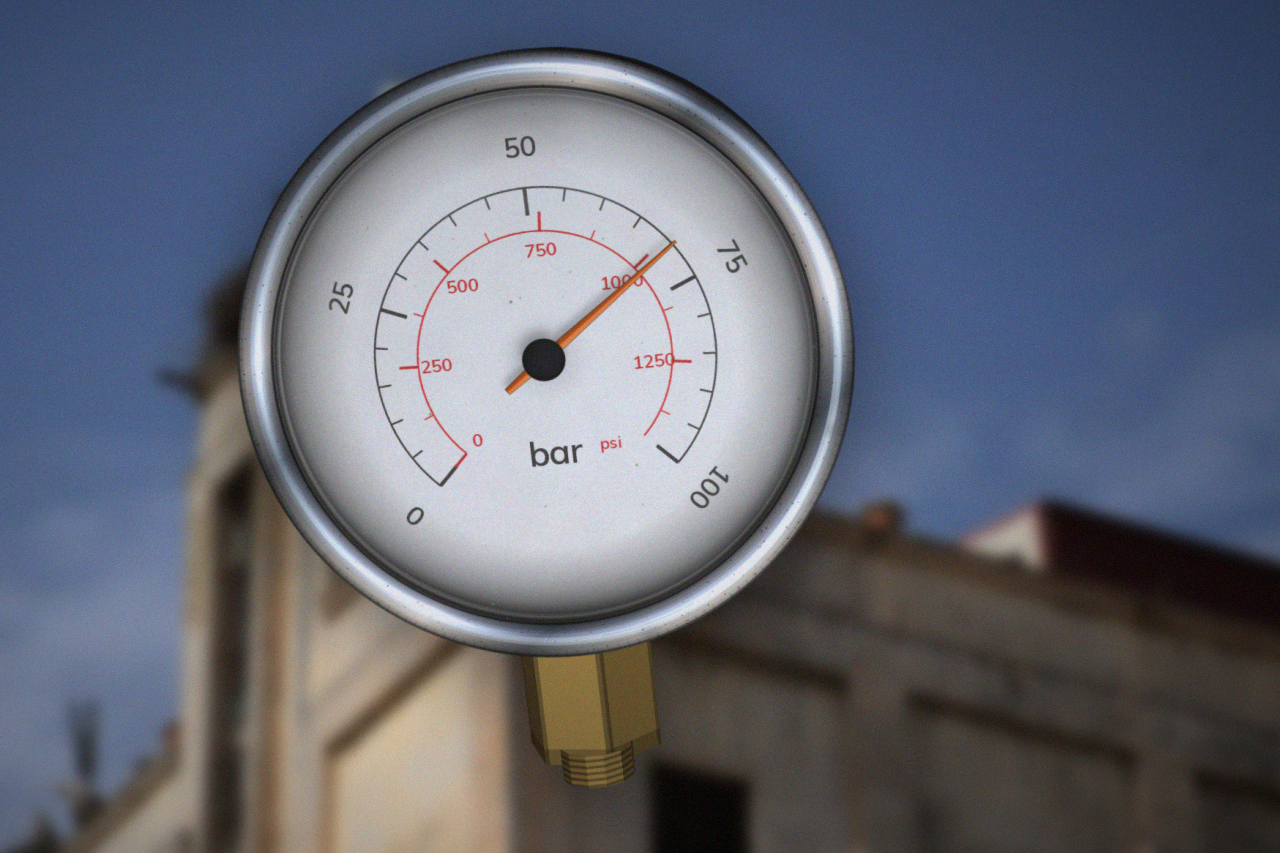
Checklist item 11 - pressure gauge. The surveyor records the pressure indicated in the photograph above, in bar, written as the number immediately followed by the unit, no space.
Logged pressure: 70bar
